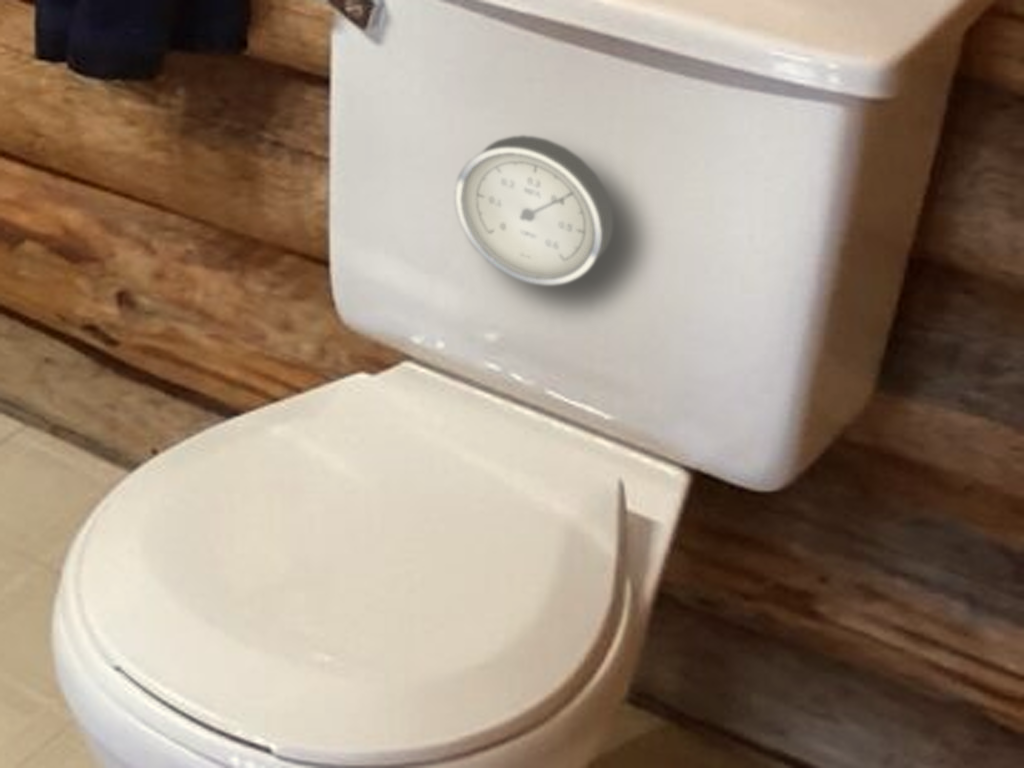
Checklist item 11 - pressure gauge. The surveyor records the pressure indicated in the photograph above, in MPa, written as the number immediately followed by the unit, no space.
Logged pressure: 0.4MPa
